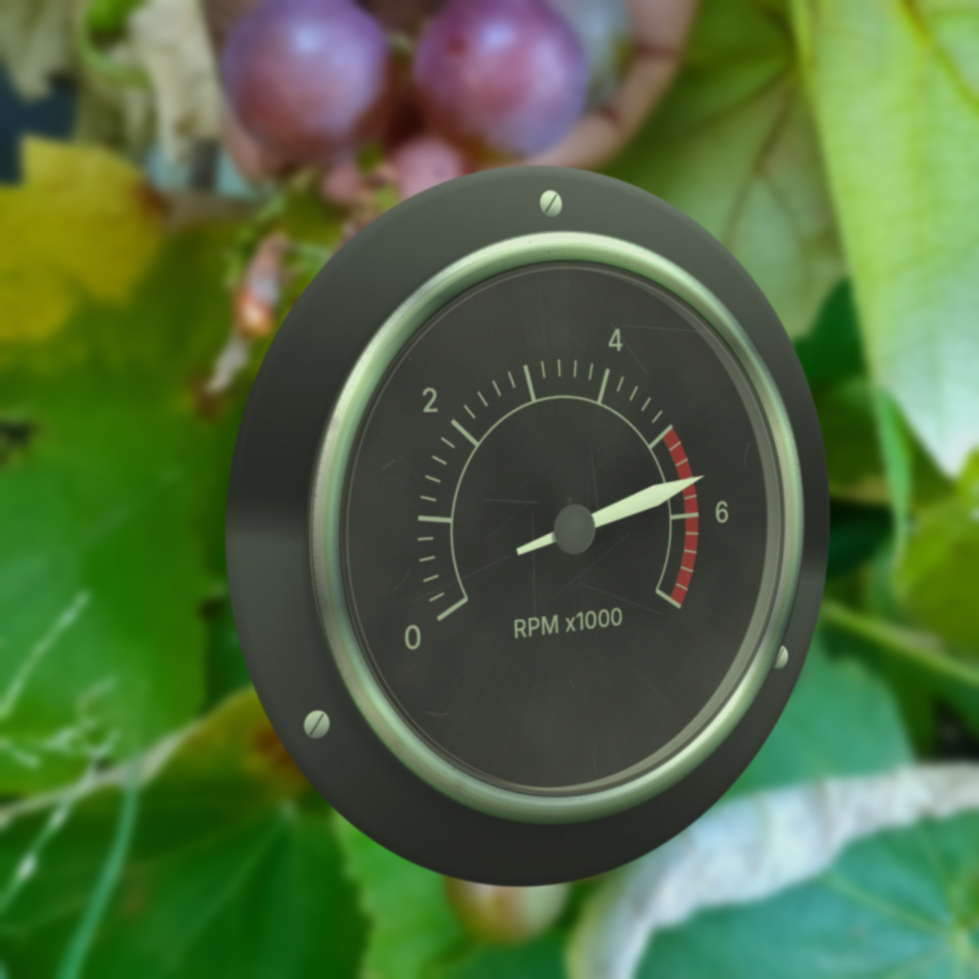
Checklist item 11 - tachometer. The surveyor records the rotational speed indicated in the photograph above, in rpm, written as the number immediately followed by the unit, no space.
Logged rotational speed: 5600rpm
